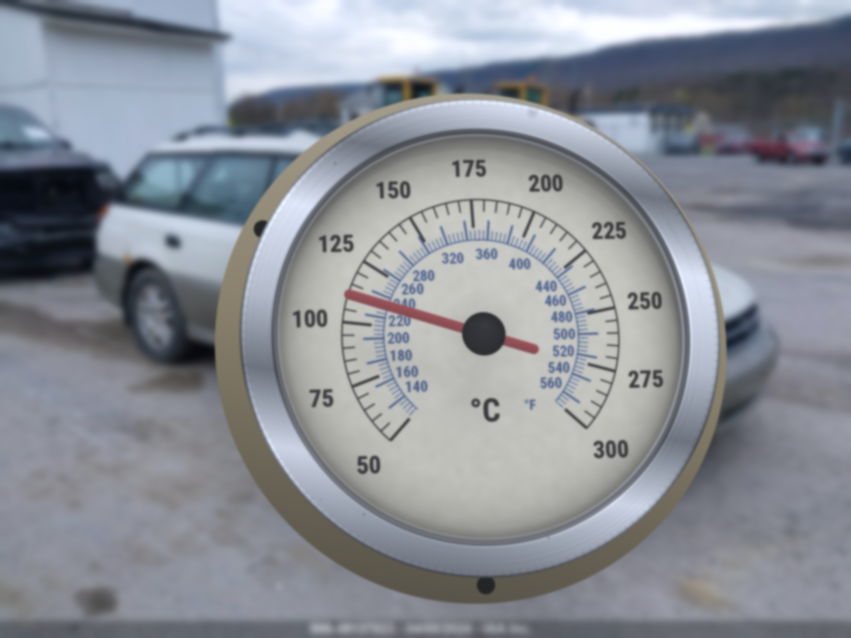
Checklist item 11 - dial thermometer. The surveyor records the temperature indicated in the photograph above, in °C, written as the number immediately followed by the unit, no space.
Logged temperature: 110°C
